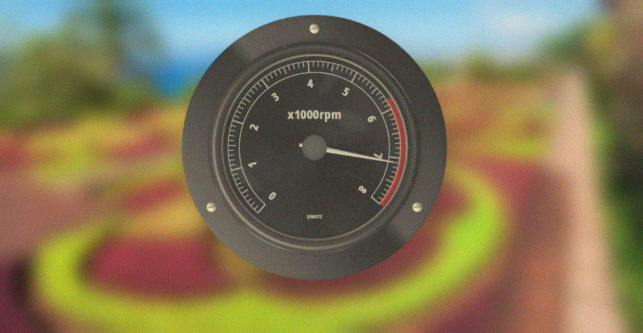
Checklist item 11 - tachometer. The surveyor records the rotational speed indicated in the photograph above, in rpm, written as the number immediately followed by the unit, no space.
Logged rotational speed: 7100rpm
